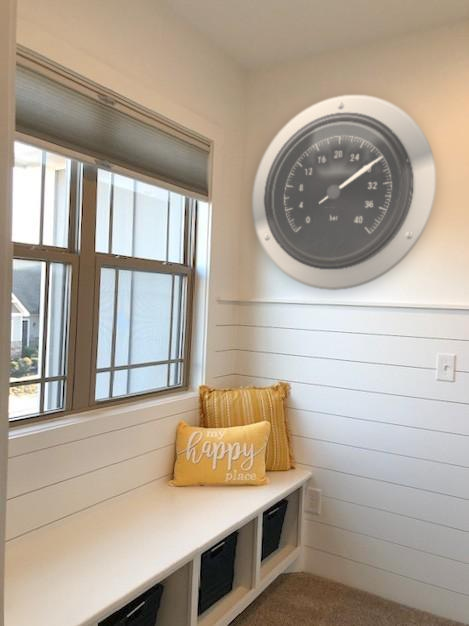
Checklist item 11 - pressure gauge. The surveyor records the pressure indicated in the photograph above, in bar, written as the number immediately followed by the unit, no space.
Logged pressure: 28bar
